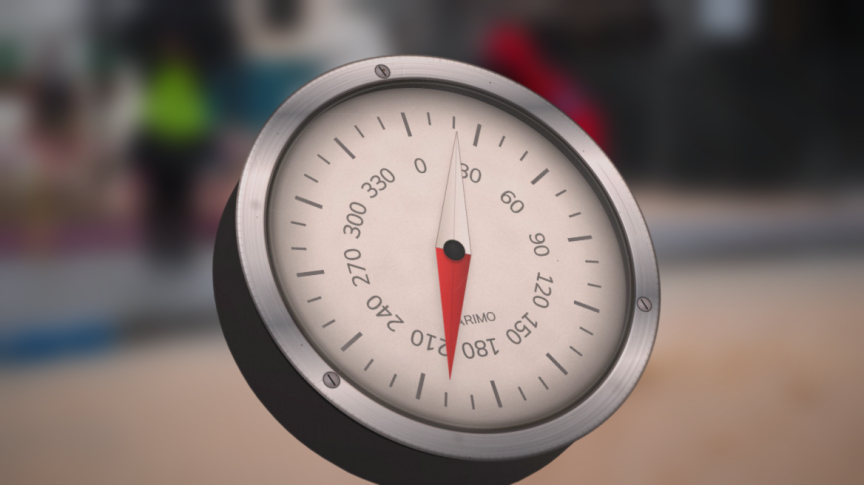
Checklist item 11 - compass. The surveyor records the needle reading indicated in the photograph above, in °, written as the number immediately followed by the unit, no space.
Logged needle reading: 200°
